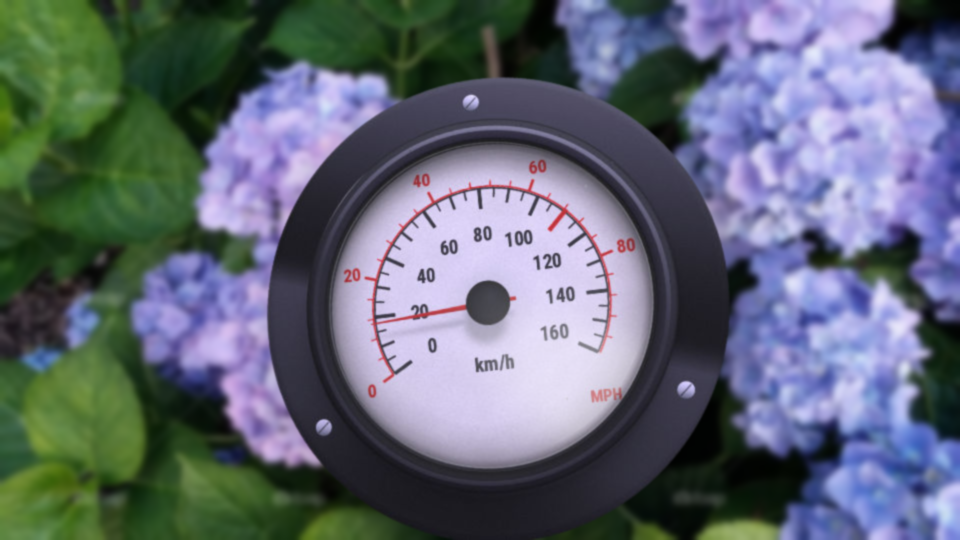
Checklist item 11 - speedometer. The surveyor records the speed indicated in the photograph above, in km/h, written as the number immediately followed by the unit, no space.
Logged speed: 17.5km/h
